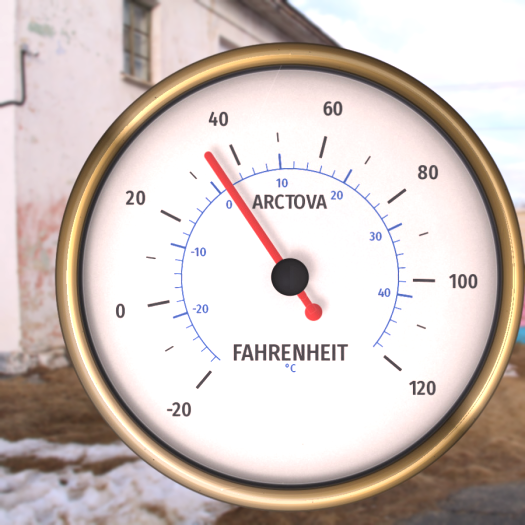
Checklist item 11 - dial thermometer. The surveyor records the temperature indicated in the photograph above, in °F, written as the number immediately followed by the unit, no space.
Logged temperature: 35°F
